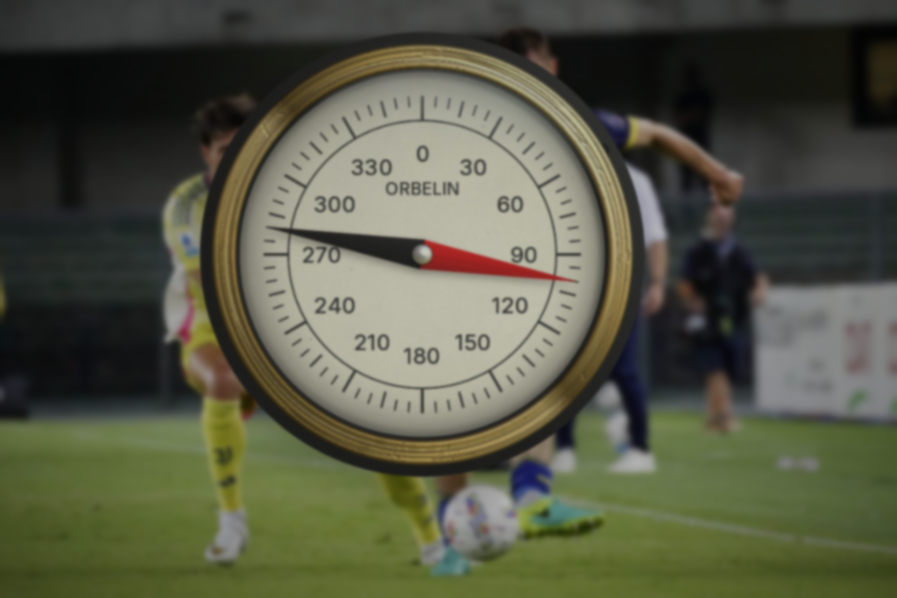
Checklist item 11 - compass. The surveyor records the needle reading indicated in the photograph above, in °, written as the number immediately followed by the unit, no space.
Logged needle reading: 100°
